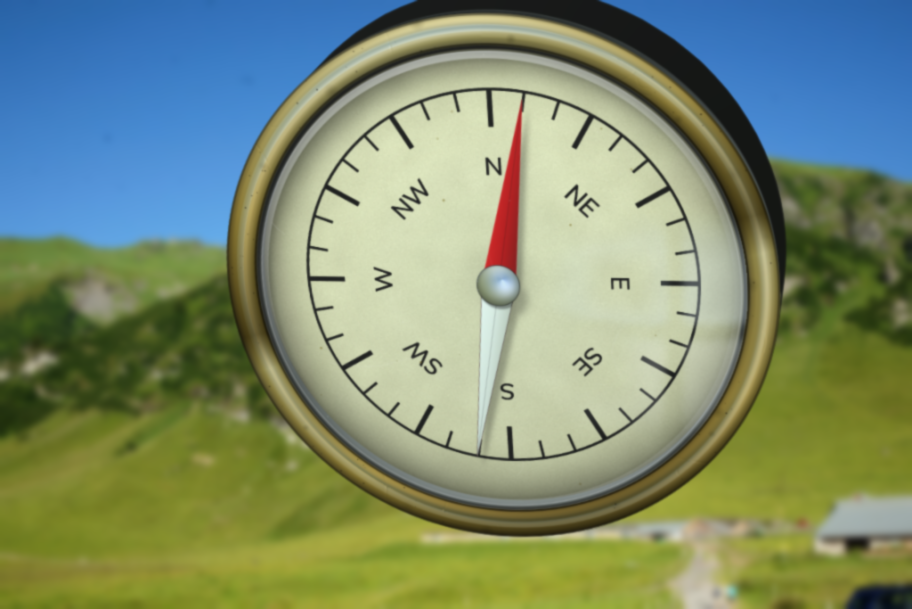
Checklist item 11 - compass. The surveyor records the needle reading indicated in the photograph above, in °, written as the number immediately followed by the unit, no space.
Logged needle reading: 10°
